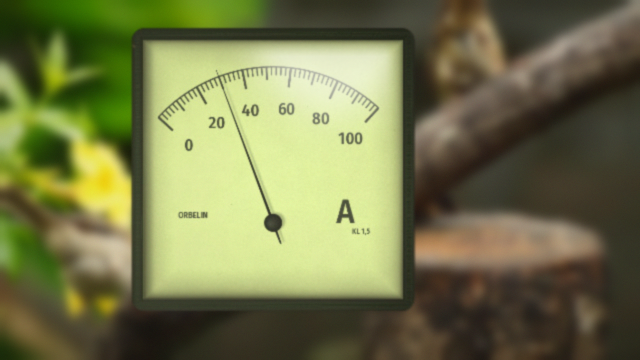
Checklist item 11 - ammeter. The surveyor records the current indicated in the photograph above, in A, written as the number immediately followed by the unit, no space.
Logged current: 30A
